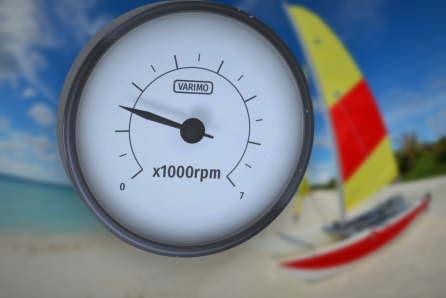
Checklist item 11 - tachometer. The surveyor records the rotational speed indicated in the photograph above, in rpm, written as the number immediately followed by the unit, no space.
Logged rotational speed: 1500rpm
